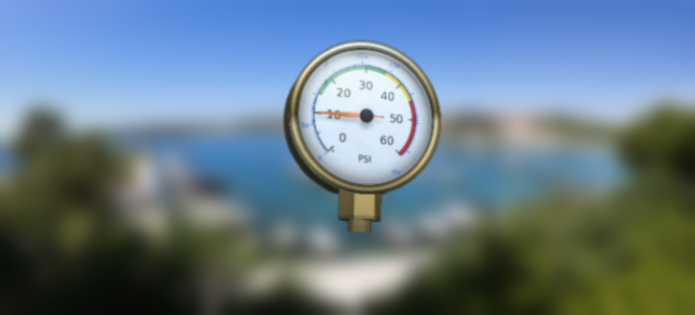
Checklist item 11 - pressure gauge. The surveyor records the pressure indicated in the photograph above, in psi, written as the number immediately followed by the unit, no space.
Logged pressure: 10psi
